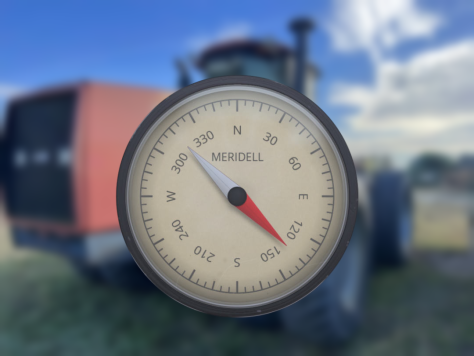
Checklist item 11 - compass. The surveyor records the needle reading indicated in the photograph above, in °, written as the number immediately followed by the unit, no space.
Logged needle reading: 135°
